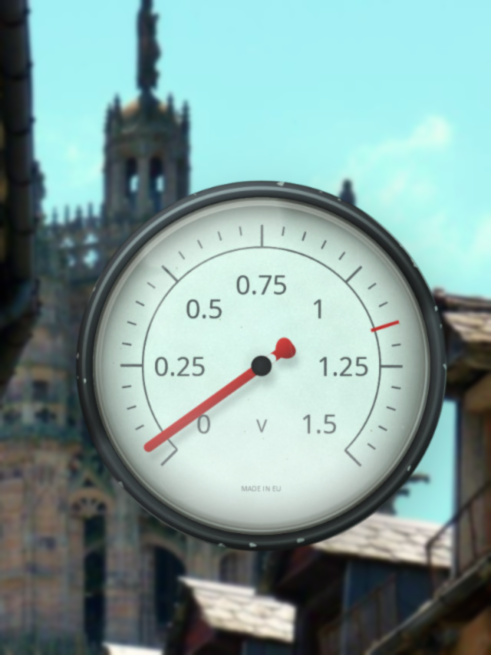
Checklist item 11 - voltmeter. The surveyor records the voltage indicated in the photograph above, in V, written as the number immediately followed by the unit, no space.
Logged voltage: 0.05V
